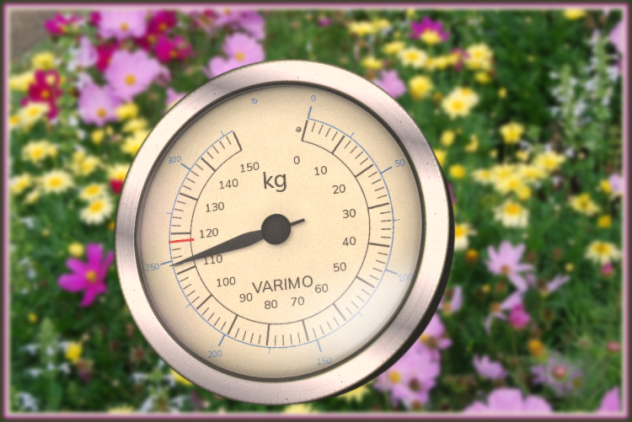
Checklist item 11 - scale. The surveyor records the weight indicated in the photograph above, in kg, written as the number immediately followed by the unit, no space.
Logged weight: 112kg
